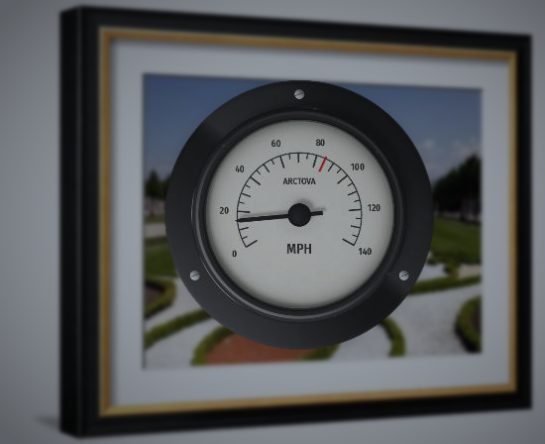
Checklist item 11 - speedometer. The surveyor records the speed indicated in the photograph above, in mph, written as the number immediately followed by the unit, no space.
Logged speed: 15mph
